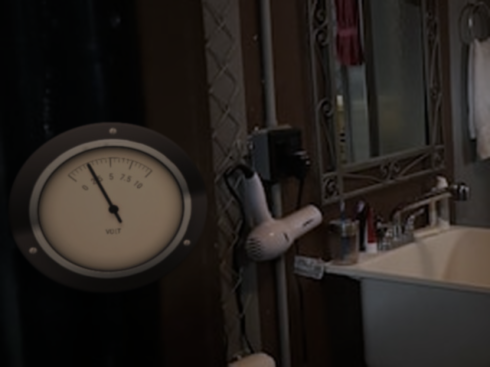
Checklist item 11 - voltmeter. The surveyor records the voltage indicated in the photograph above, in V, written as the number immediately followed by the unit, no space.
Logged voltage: 2.5V
